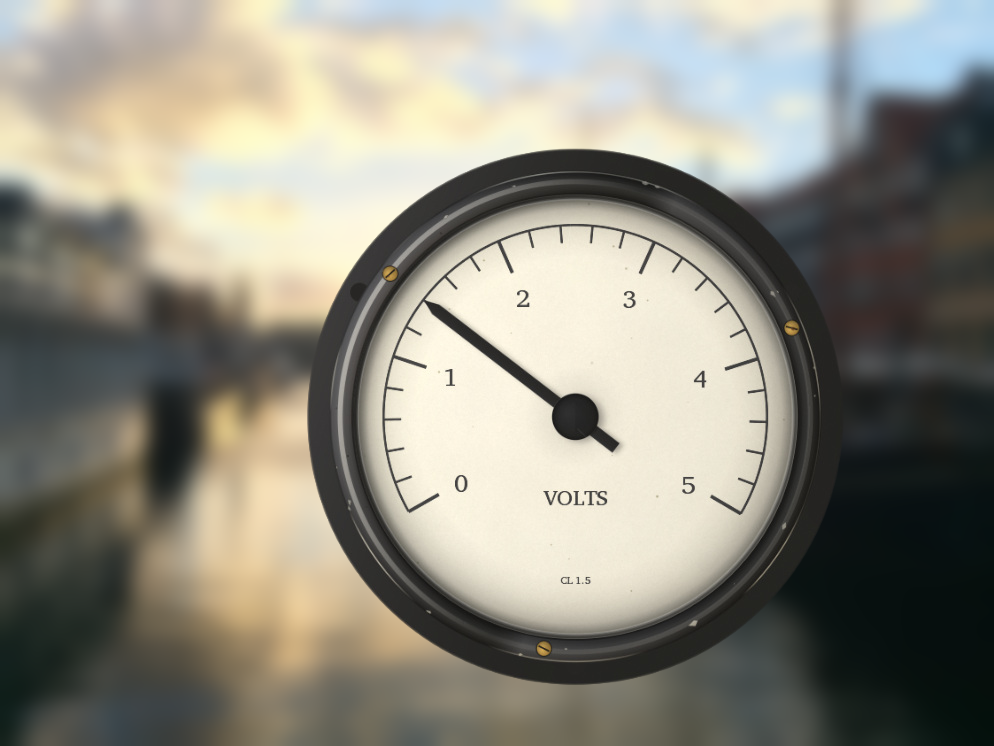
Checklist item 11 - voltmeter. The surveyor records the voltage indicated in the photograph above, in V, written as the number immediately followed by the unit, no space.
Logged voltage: 1.4V
